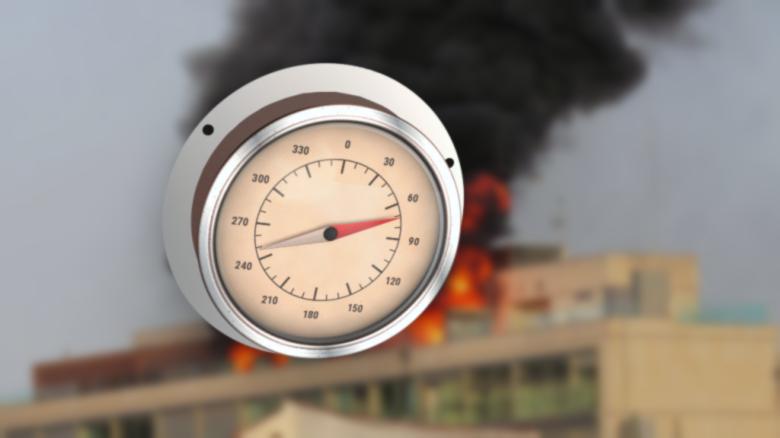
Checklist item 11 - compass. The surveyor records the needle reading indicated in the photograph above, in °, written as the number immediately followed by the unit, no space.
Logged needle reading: 70°
